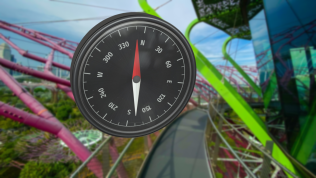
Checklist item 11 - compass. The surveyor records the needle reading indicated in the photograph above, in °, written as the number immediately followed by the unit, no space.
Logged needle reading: 350°
